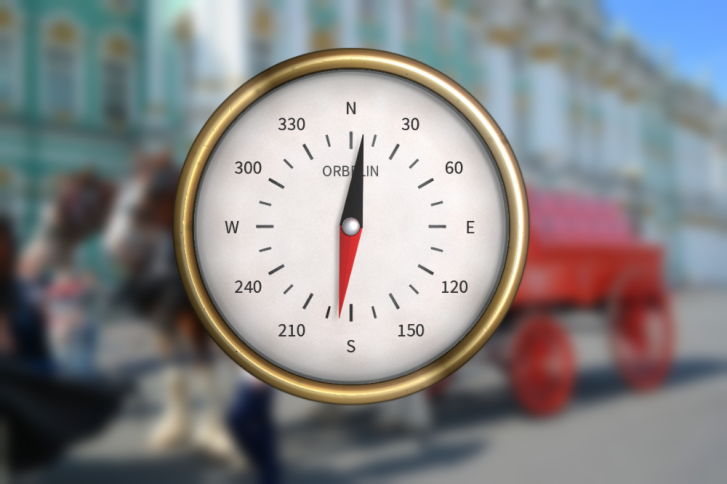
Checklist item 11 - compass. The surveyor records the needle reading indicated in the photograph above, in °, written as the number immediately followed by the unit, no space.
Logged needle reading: 187.5°
